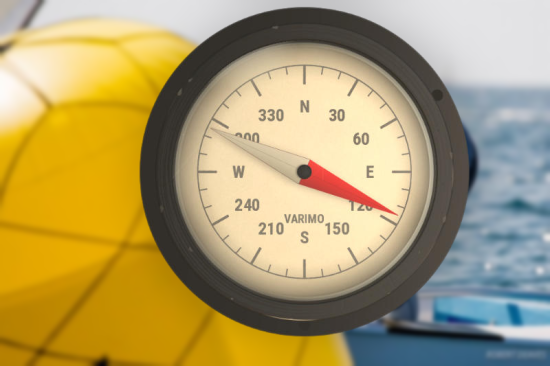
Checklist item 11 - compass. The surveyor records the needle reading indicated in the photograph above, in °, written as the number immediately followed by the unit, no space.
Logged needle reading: 115°
